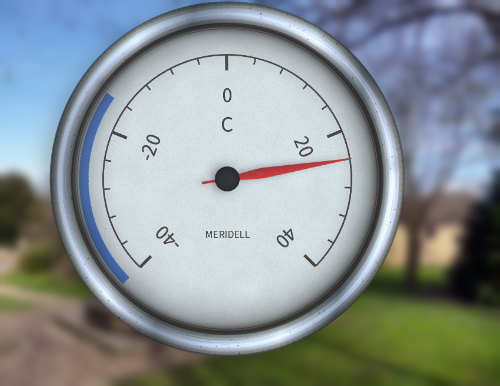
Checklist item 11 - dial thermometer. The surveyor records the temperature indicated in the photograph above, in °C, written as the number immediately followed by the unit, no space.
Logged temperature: 24°C
